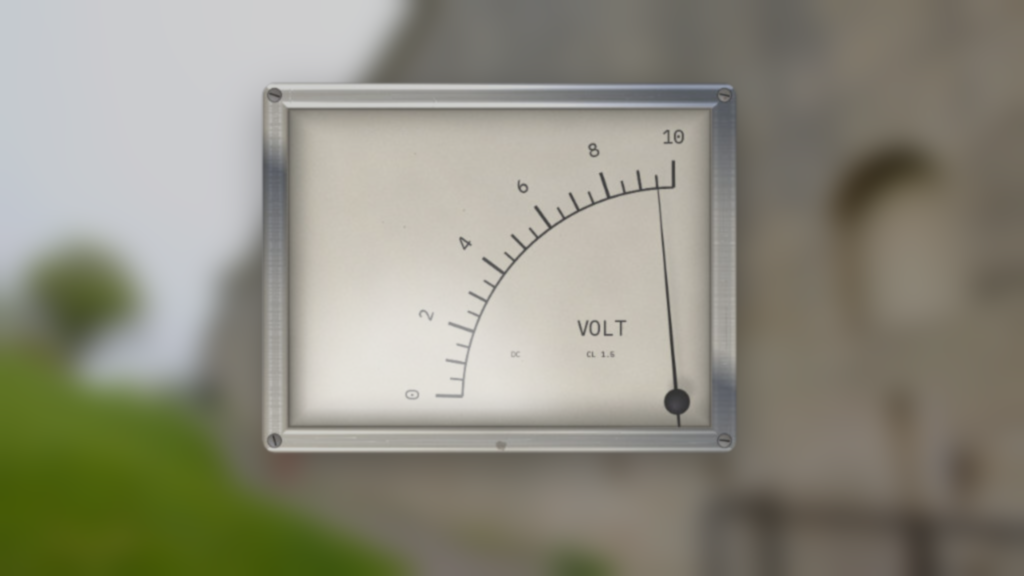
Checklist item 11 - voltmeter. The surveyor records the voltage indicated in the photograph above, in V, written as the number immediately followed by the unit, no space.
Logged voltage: 9.5V
